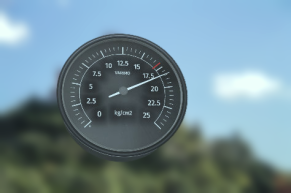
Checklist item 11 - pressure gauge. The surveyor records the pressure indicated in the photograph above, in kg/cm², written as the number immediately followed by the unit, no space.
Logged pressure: 18.5kg/cm²
